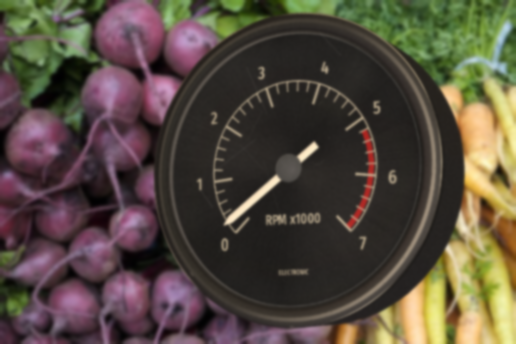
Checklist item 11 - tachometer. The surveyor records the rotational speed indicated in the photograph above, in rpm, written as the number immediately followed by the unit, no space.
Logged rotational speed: 200rpm
